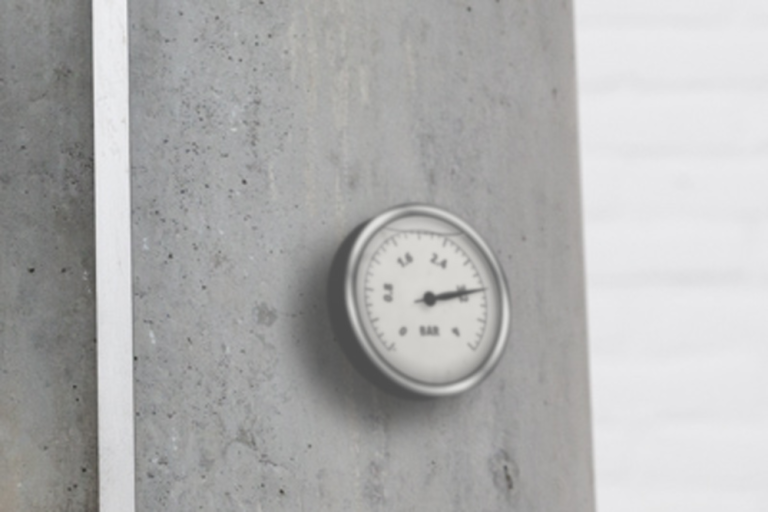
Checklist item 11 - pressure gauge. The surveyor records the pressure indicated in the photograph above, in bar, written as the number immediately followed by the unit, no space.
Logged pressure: 3.2bar
